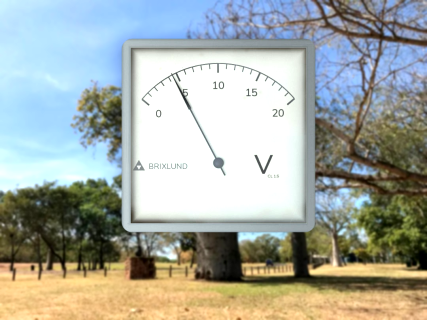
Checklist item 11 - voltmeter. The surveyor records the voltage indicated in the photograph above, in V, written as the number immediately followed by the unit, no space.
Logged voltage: 4.5V
